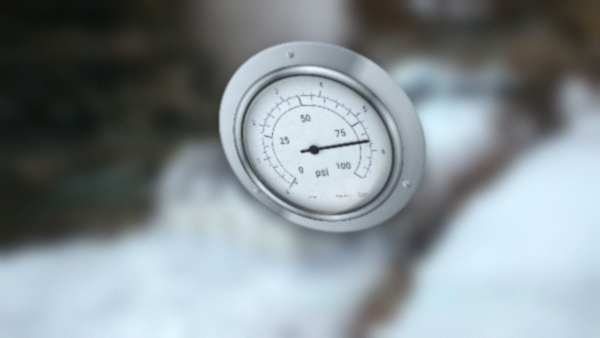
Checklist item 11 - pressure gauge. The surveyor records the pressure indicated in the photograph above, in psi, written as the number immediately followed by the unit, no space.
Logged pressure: 82.5psi
